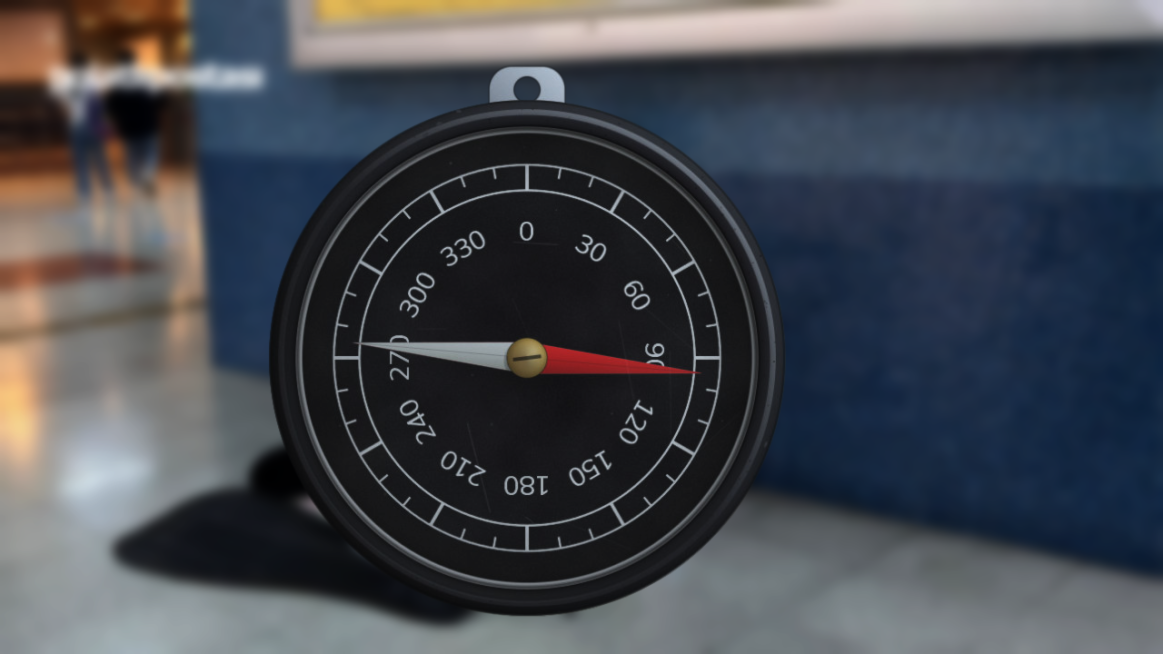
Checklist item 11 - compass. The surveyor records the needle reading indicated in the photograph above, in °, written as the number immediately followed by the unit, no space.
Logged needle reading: 95°
